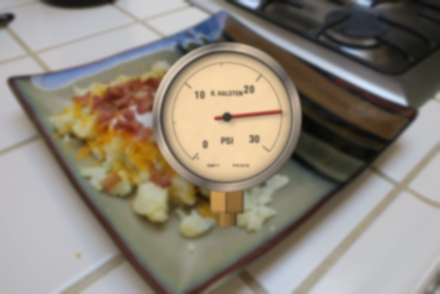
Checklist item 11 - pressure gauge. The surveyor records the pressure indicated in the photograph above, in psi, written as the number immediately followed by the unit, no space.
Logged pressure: 25psi
